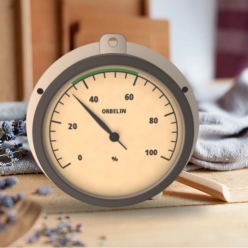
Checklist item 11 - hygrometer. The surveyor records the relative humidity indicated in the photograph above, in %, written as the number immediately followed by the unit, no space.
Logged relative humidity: 34%
